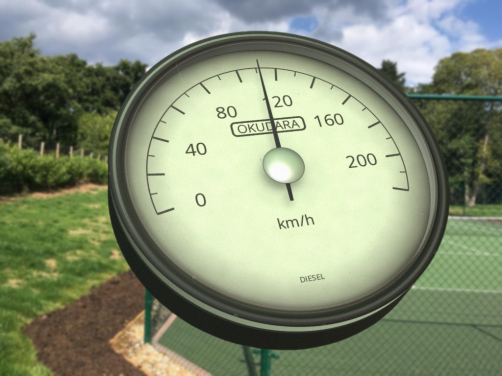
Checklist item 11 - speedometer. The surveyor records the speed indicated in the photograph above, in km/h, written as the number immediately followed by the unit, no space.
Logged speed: 110km/h
